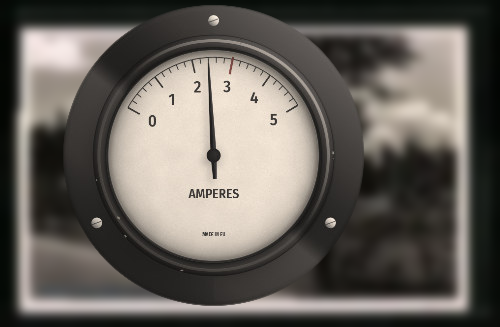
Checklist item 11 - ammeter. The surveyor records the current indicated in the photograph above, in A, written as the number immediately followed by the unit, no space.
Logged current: 2.4A
